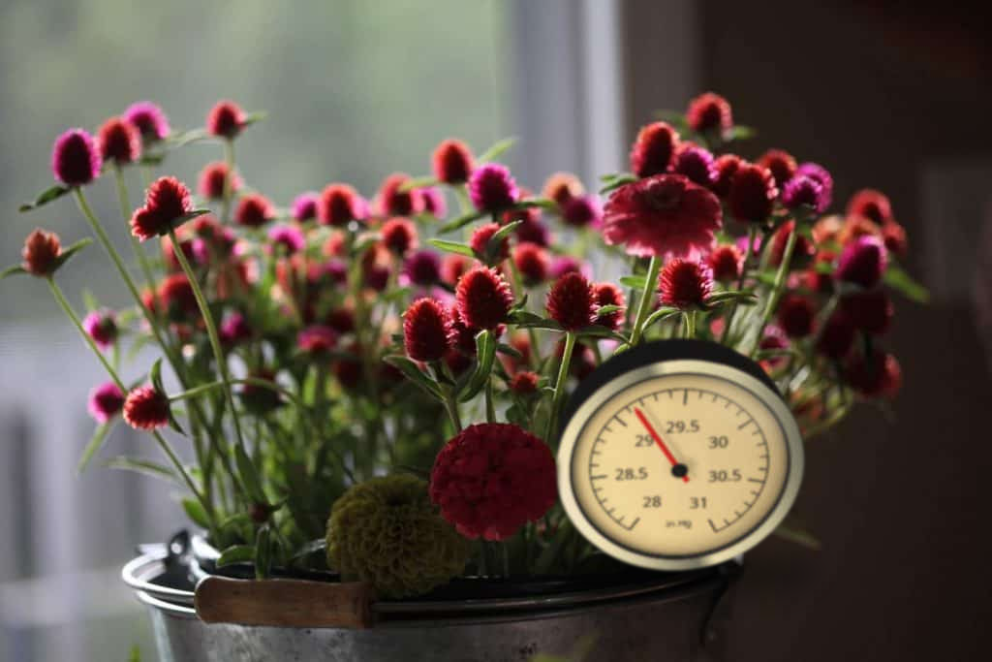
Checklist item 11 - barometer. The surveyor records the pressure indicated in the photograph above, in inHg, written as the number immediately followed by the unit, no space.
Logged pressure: 29.15inHg
